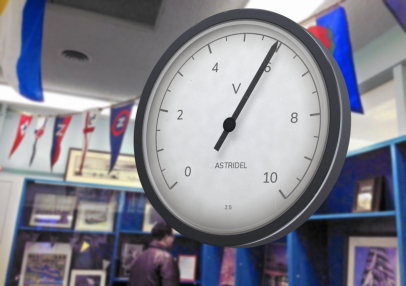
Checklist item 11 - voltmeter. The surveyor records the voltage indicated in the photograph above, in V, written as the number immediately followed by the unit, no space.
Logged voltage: 6V
